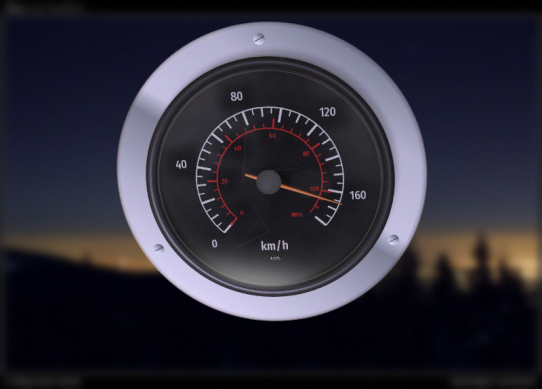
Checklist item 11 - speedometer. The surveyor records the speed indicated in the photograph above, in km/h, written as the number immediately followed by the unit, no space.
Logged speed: 165km/h
